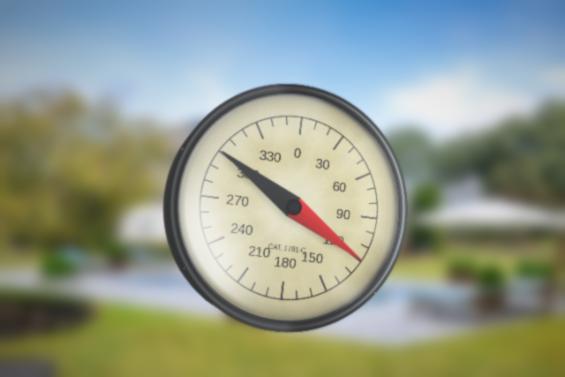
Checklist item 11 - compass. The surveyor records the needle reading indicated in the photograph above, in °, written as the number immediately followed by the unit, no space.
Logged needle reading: 120°
